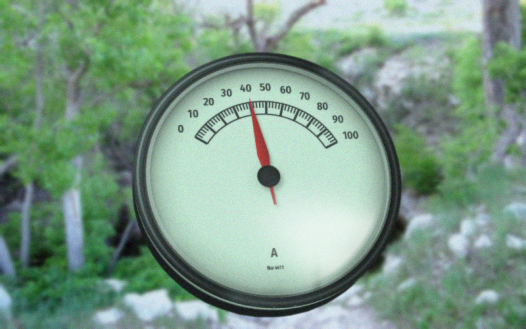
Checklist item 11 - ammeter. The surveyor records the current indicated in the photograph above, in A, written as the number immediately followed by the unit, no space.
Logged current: 40A
